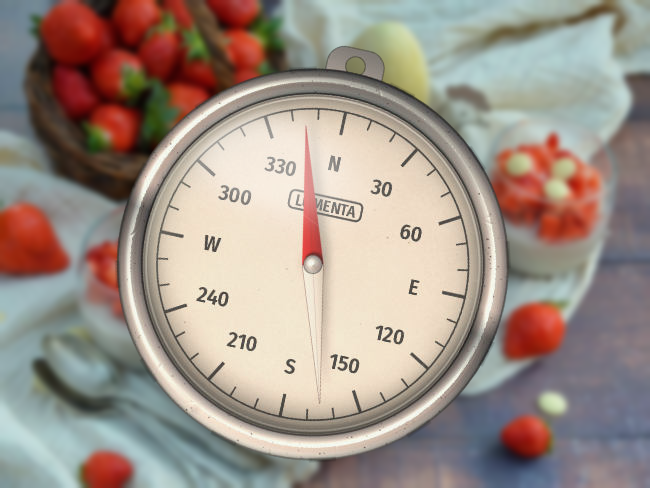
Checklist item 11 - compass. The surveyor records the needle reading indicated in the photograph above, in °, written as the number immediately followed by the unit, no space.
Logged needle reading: 345°
